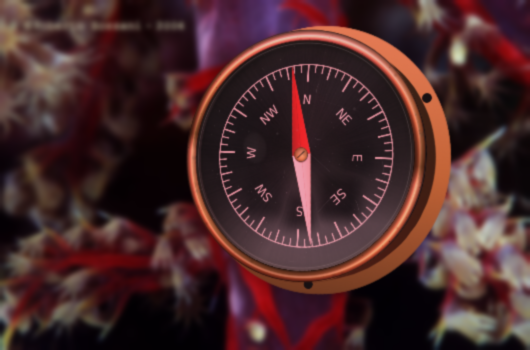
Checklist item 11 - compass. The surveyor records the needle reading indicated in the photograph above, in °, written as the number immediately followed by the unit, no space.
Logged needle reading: 350°
